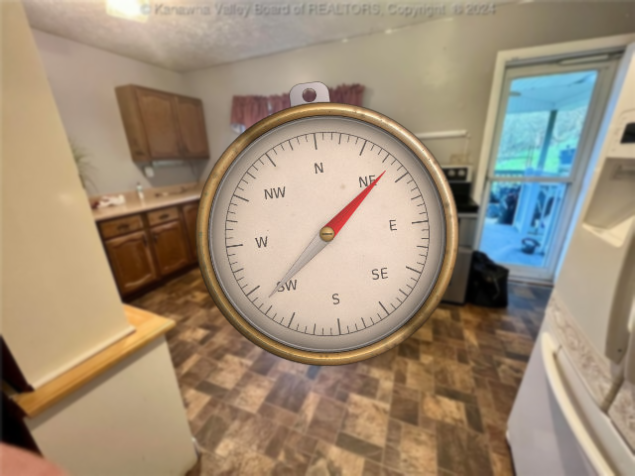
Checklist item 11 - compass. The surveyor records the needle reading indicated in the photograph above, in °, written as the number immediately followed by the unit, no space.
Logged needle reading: 50°
